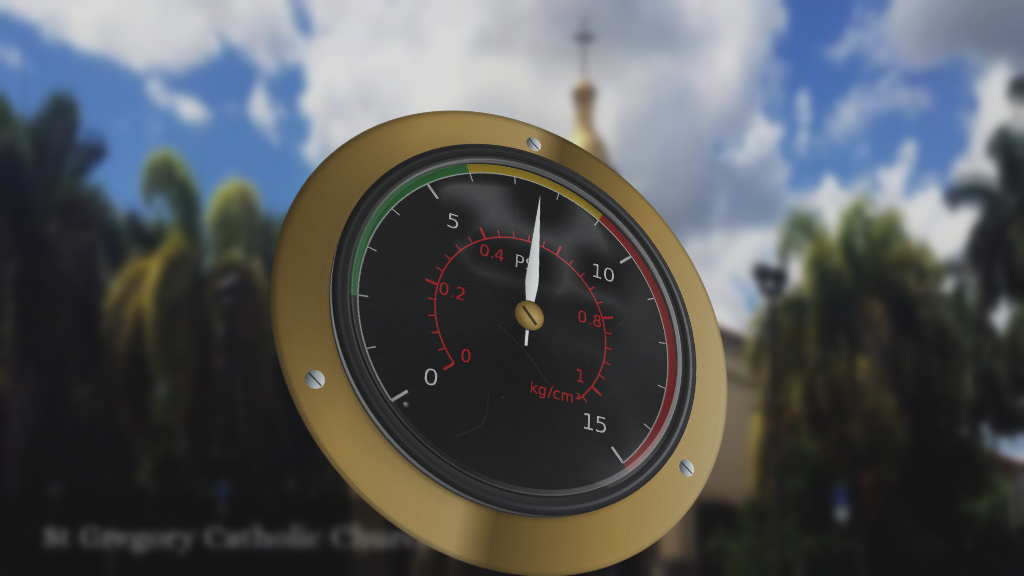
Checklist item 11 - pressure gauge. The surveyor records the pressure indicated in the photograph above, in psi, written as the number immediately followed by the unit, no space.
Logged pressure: 7.5psi
